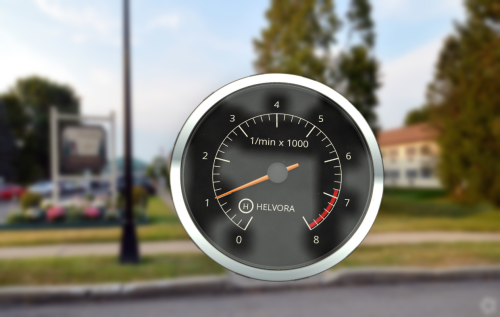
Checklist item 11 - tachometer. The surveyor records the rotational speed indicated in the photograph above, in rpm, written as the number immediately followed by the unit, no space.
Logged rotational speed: 1000rpm
